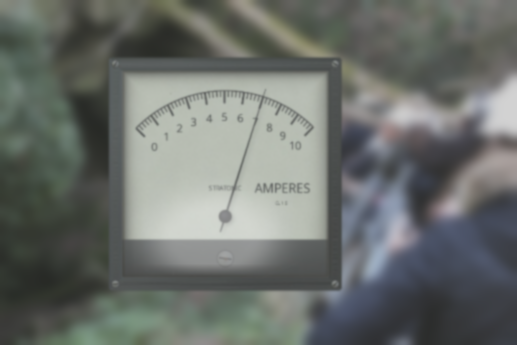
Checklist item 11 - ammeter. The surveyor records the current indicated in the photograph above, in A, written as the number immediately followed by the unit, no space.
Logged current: 7A
